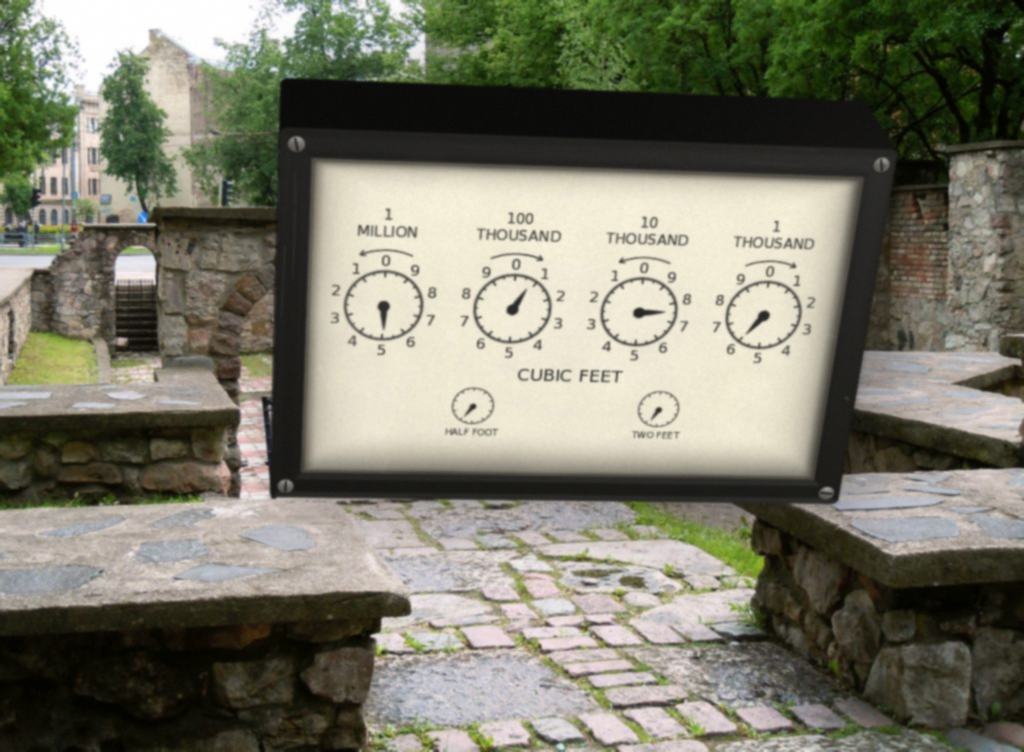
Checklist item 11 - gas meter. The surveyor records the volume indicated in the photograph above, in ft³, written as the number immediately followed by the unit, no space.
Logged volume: 507600ft³
